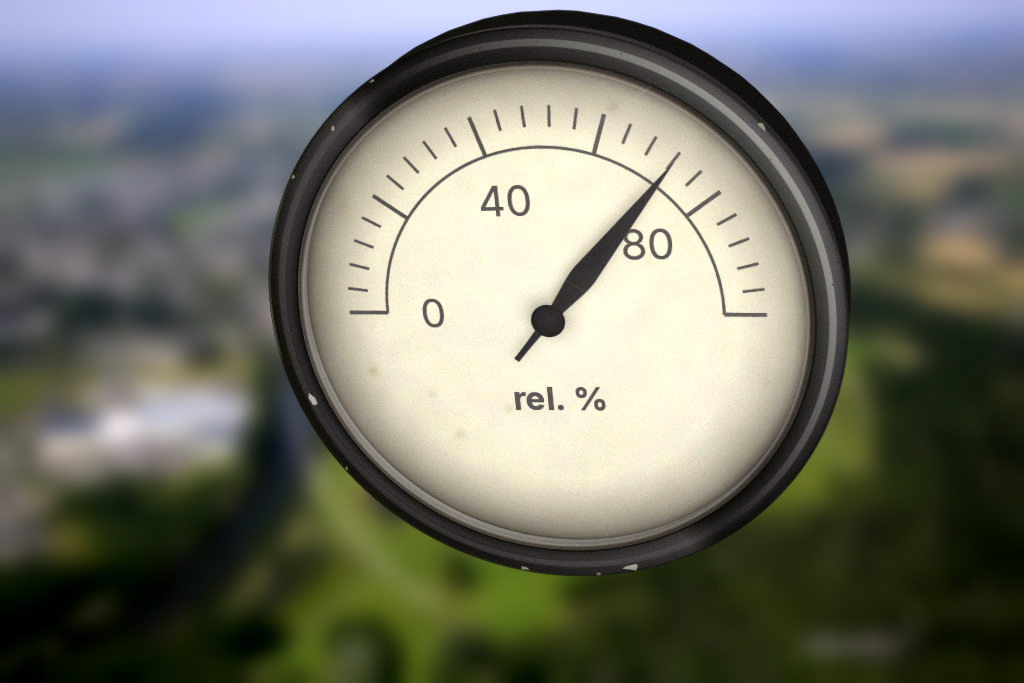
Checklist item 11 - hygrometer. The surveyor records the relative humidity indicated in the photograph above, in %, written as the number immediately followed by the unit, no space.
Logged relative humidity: 72%
